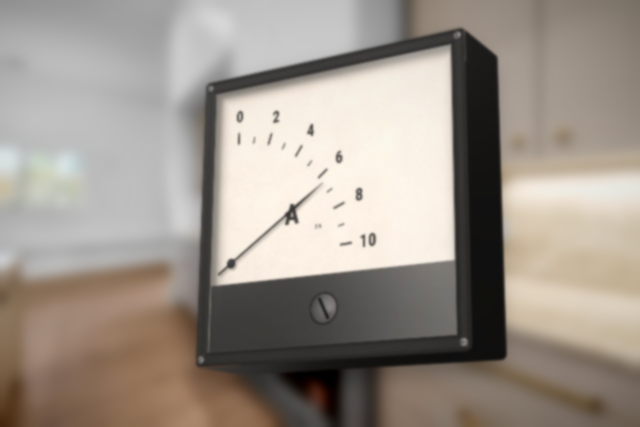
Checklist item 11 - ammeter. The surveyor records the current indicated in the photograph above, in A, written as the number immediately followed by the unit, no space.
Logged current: 6.5A
